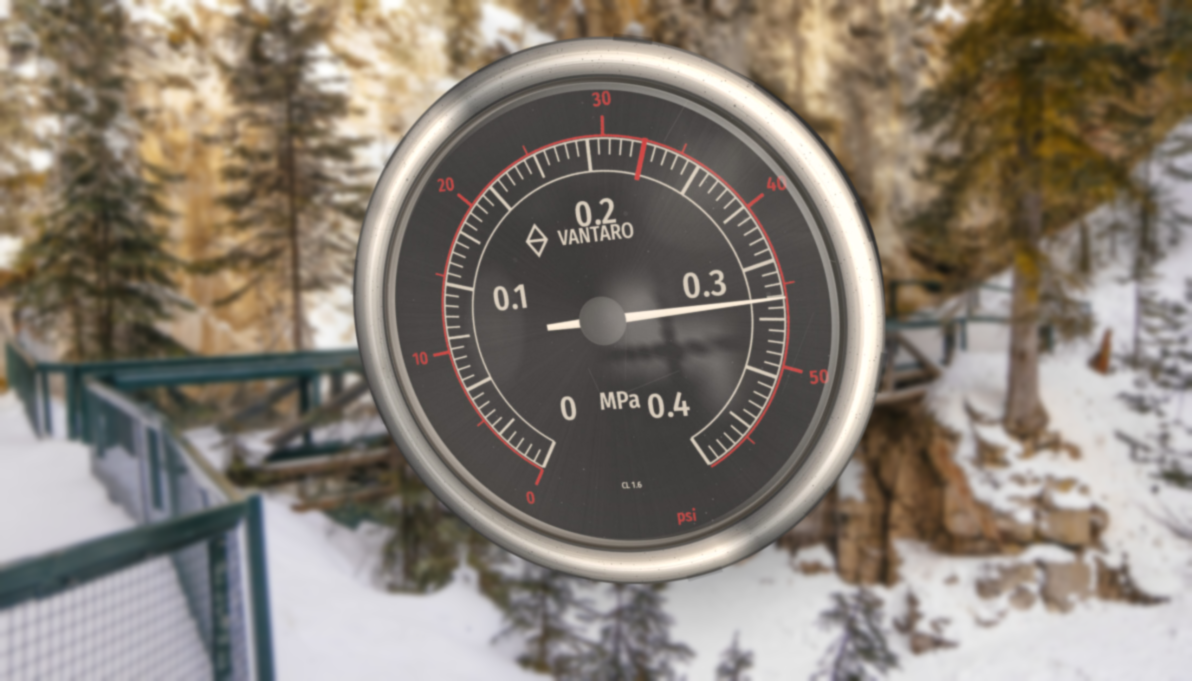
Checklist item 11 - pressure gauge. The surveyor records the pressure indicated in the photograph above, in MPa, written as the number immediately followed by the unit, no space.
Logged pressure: 0.315MPa
